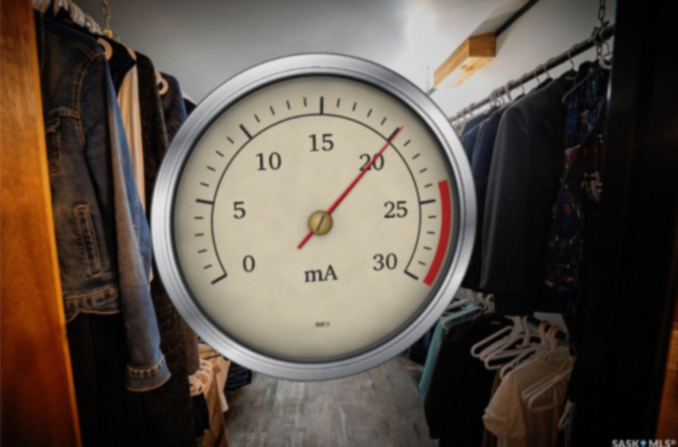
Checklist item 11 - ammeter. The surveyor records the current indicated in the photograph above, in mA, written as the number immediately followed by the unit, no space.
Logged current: 20mA
